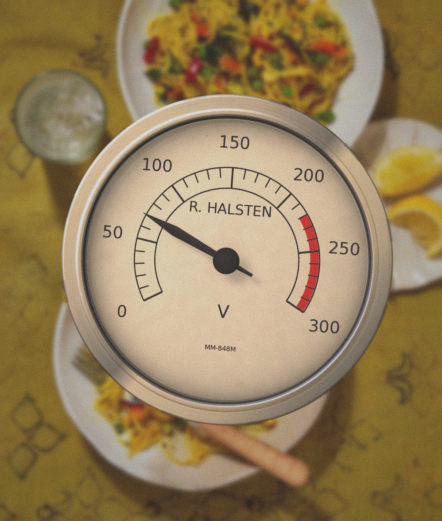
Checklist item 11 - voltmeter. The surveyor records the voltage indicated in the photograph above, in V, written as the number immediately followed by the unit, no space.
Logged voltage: 70V
